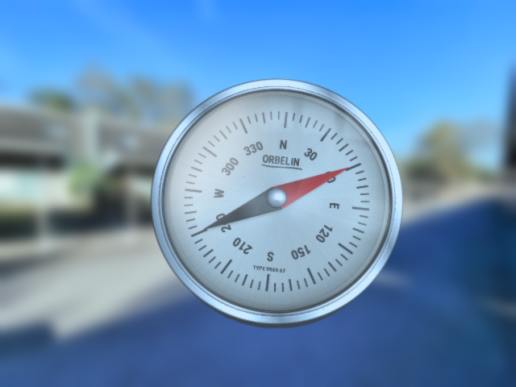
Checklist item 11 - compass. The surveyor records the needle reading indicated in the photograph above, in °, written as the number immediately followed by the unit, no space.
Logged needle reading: 60°
